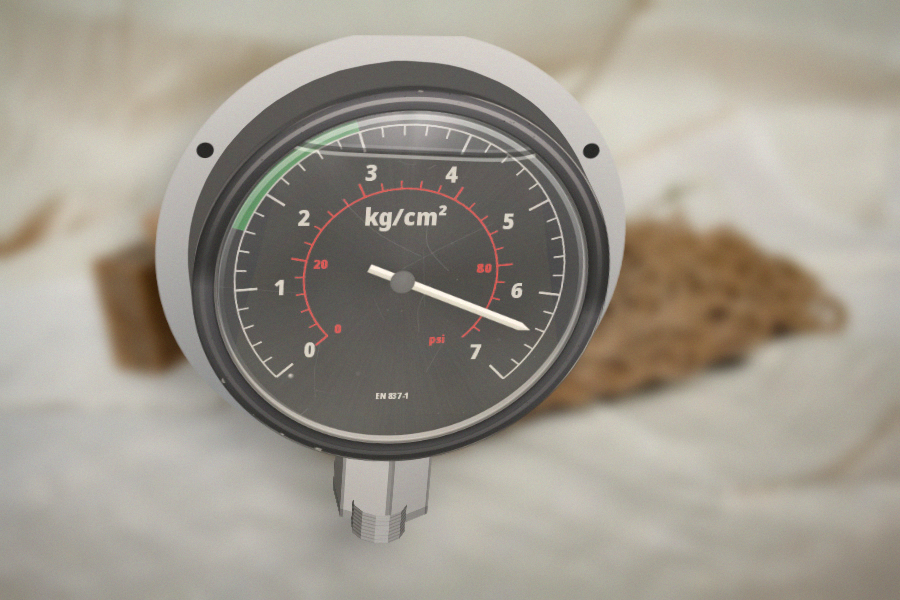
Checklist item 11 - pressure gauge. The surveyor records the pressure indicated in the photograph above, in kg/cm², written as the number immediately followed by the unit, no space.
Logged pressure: 6.4kg/cm²
